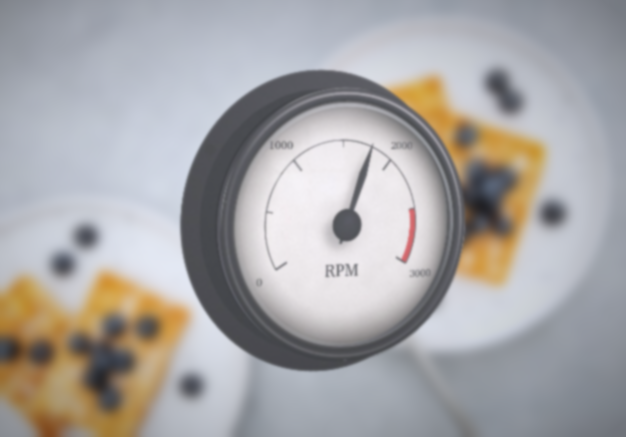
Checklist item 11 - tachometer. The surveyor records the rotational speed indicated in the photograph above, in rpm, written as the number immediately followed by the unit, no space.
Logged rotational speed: 1750rpm
